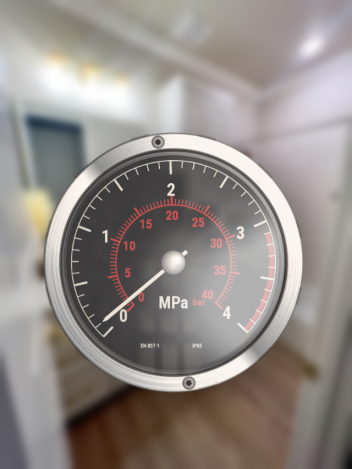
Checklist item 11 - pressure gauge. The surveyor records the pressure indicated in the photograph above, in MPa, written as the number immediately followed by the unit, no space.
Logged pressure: 0.1MPa
